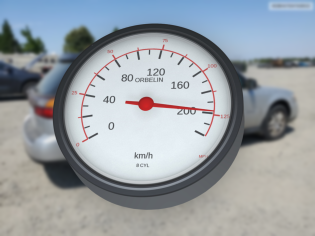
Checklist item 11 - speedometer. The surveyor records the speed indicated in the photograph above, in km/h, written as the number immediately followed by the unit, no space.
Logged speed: 200km/h
